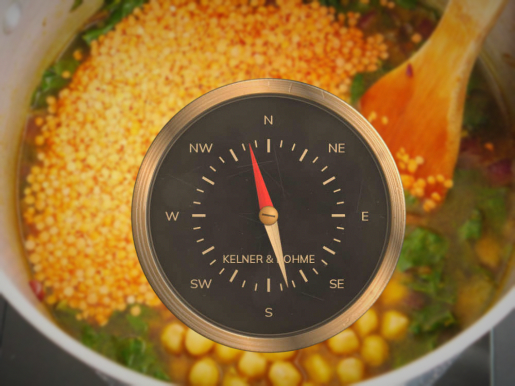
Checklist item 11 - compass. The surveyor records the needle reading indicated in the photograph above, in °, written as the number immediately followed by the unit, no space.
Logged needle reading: 345°
